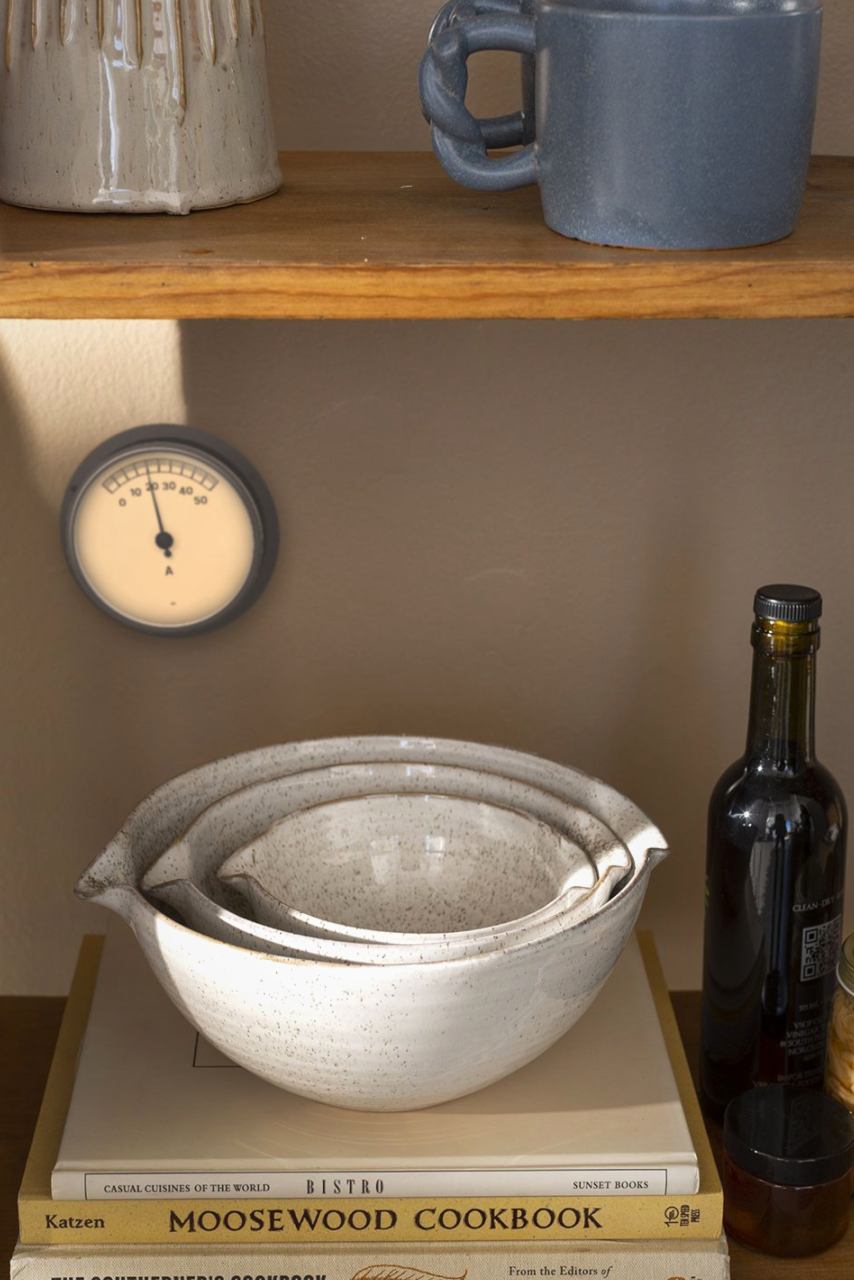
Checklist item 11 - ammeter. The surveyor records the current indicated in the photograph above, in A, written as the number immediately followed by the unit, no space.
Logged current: 20A
